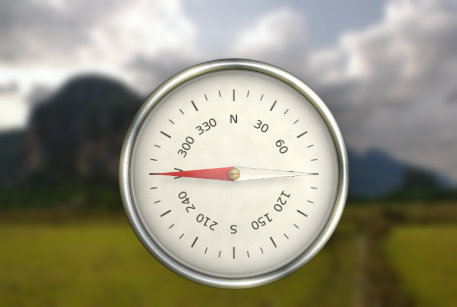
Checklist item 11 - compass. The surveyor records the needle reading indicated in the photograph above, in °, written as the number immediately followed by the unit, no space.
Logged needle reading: 270°
